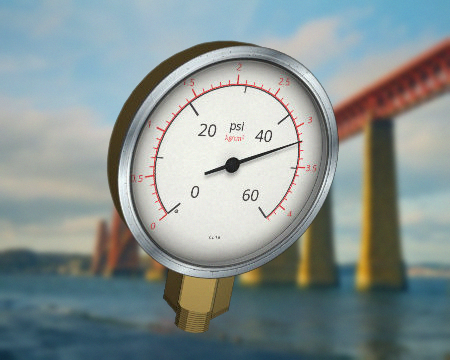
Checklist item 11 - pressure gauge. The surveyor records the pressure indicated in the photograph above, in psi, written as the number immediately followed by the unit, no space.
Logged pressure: 45psi
